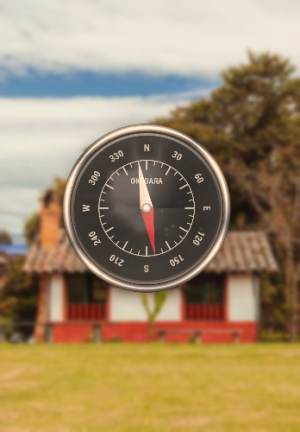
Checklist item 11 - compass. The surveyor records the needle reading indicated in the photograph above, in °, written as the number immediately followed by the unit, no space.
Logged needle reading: 170°
